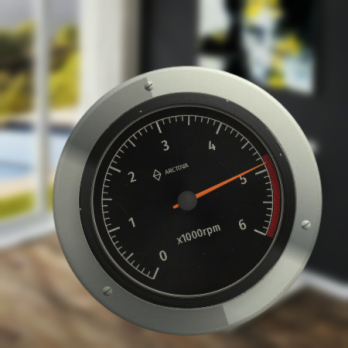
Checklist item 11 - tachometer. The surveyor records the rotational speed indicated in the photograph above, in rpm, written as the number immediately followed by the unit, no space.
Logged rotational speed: 4900rpm
